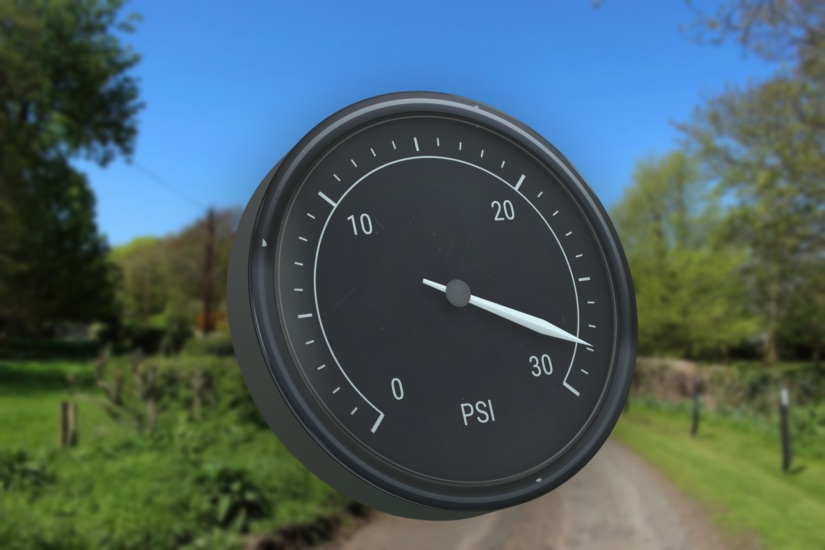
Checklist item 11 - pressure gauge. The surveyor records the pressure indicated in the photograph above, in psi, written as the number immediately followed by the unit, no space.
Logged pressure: 28psi
